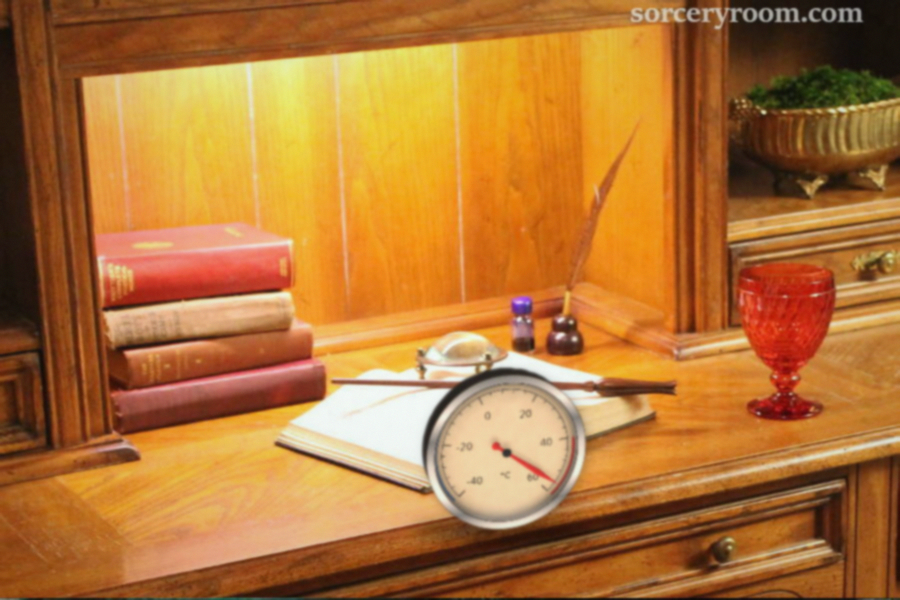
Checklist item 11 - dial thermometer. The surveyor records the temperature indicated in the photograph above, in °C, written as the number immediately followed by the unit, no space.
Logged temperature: 56°C
